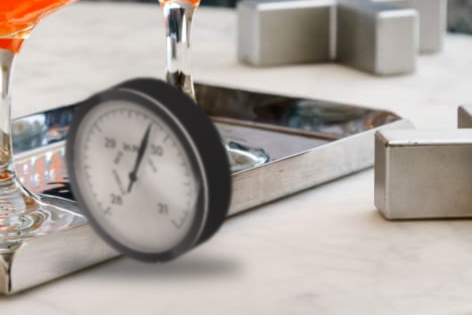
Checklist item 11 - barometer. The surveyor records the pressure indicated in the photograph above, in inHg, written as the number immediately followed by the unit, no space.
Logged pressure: 29.8inHg
